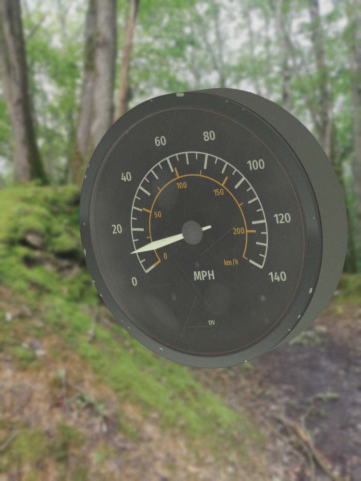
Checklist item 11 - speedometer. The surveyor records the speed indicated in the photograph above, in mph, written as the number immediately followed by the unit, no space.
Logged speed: 10mph
